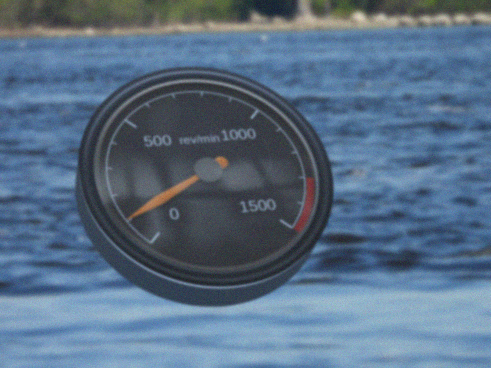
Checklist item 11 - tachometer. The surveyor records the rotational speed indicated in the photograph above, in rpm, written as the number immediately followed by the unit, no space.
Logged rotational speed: 100rpm
